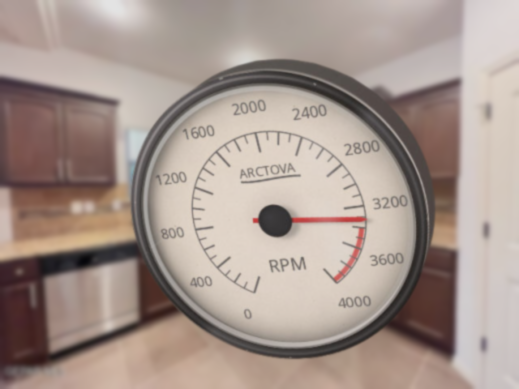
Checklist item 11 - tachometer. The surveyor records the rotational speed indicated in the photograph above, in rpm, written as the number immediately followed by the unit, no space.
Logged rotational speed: 3300rpm
